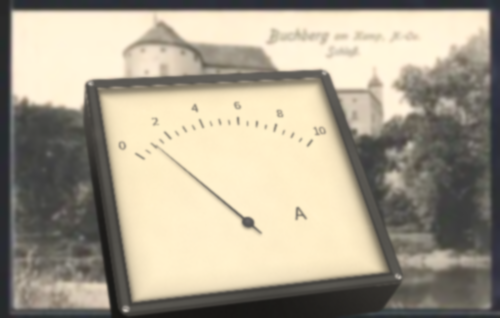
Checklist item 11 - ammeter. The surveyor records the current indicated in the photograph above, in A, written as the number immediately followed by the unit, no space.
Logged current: 1A
